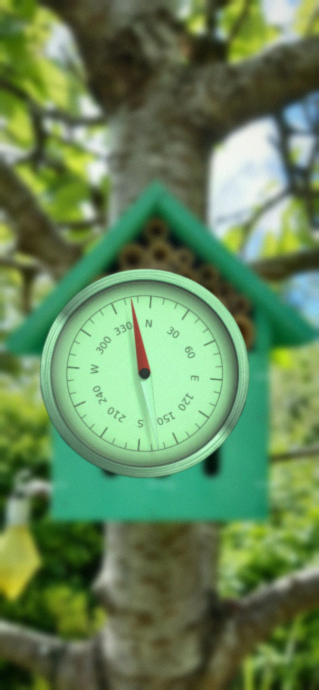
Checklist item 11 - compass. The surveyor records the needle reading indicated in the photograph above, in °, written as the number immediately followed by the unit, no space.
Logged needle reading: 345°
